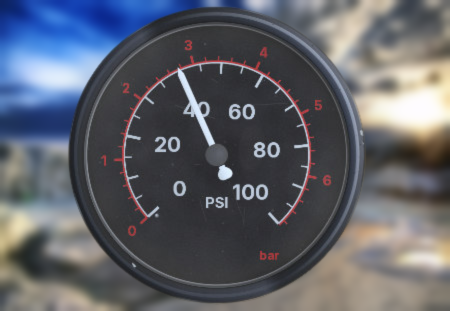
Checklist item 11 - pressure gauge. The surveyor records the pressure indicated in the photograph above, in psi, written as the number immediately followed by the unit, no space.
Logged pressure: 40psi
